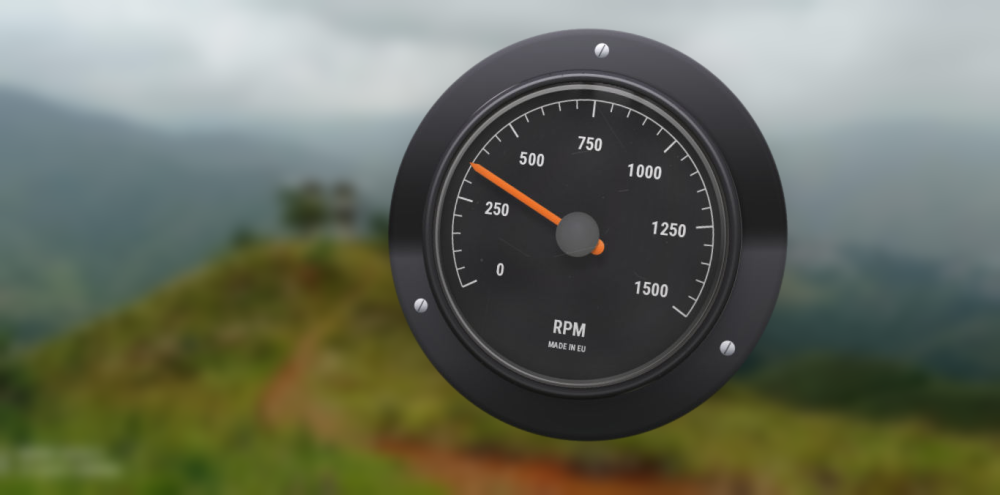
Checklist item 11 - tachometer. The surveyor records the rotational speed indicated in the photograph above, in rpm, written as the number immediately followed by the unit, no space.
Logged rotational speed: 350rpm
